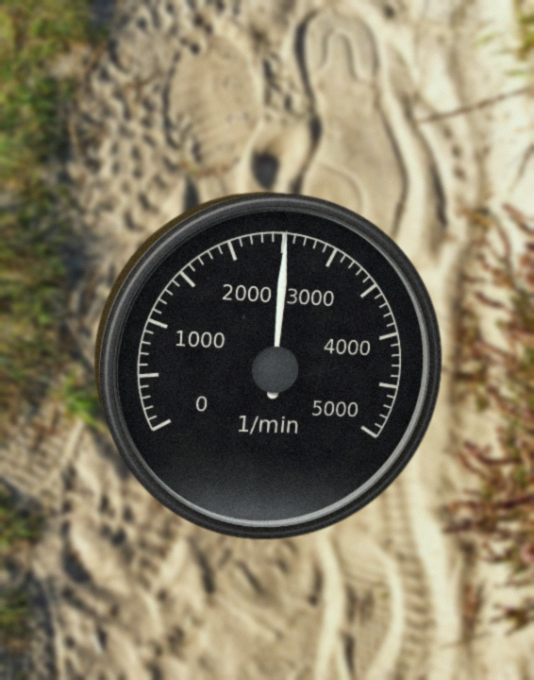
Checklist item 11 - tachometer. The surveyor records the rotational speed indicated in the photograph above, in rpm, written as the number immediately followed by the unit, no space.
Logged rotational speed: 2500rpm
